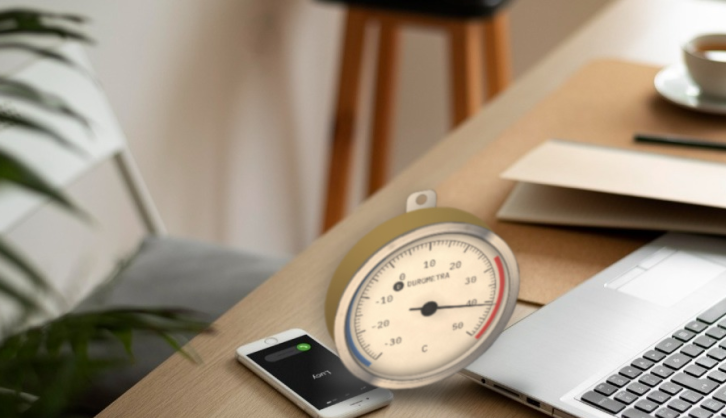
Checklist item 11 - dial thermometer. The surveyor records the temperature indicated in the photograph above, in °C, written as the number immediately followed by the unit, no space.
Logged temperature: 40°C
